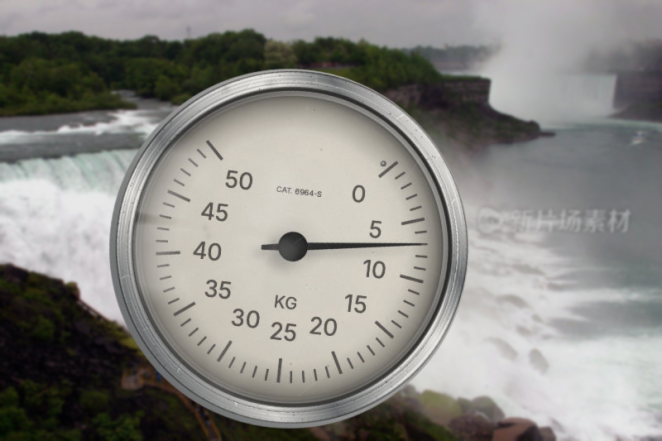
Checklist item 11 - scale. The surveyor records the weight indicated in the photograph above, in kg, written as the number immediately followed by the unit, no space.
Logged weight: 7kg
